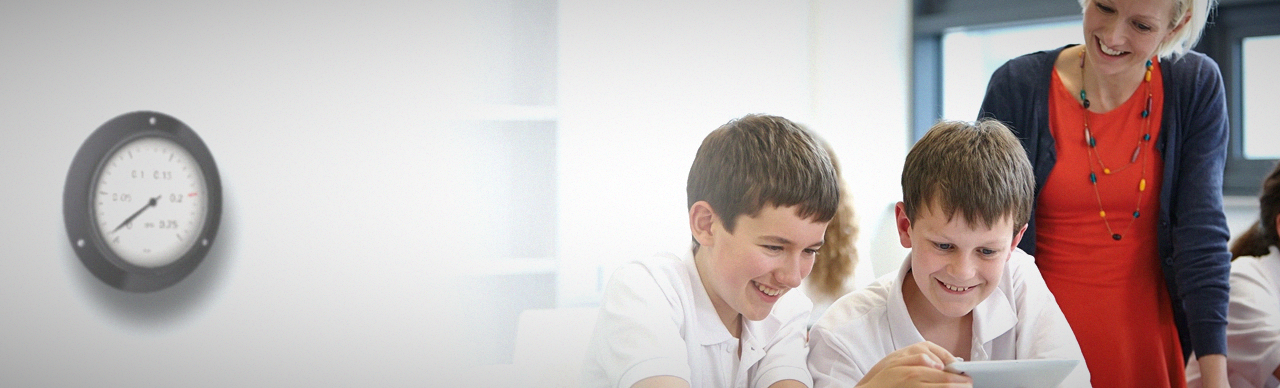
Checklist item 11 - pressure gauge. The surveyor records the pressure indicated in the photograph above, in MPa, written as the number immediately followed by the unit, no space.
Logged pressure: 0.01MPa
